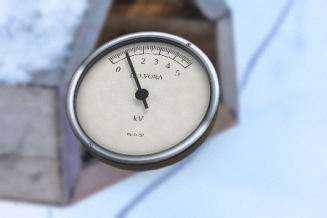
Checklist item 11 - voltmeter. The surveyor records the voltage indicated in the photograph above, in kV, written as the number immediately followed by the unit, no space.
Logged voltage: 1kV
